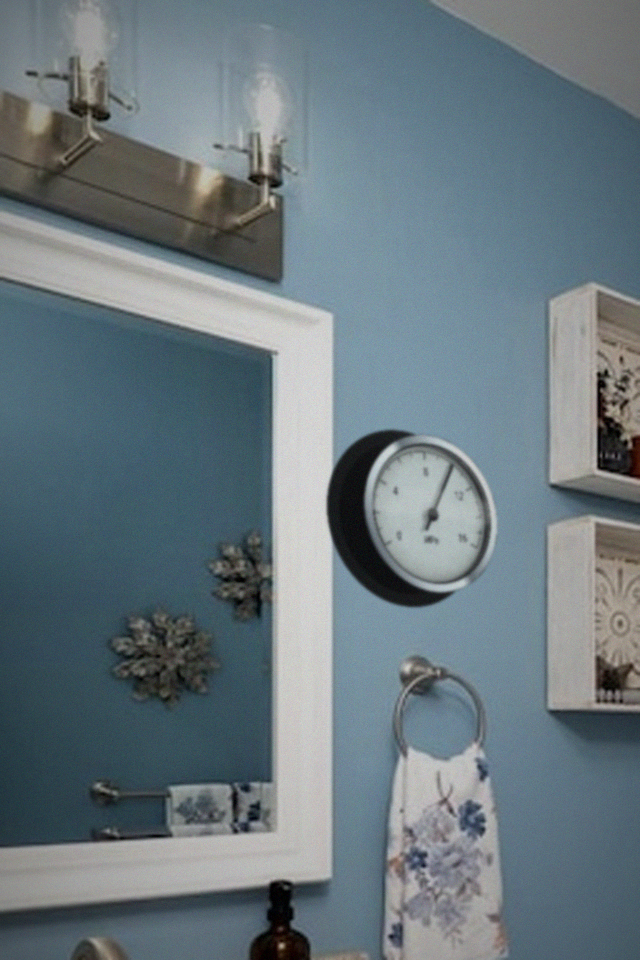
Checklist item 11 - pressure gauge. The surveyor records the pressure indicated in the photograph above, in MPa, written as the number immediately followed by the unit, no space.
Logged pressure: 10MPa
